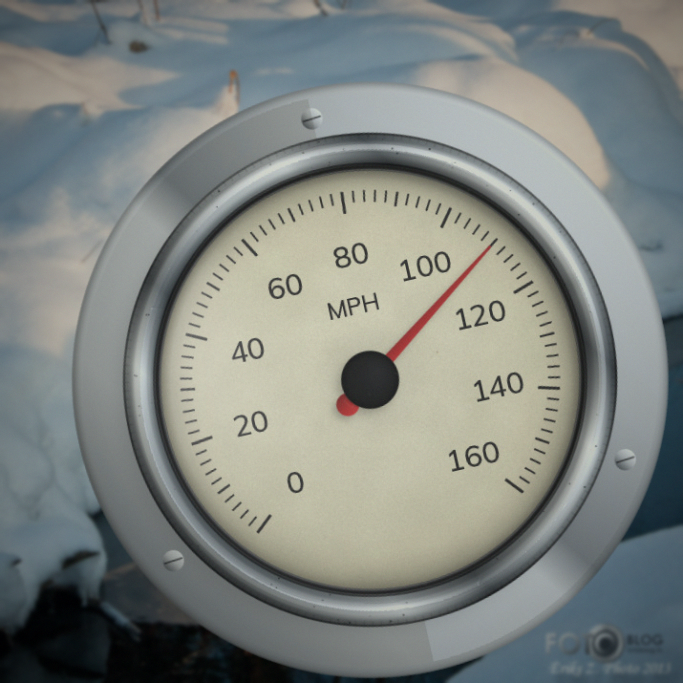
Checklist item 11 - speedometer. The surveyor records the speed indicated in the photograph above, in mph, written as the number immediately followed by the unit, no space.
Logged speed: 110mph
